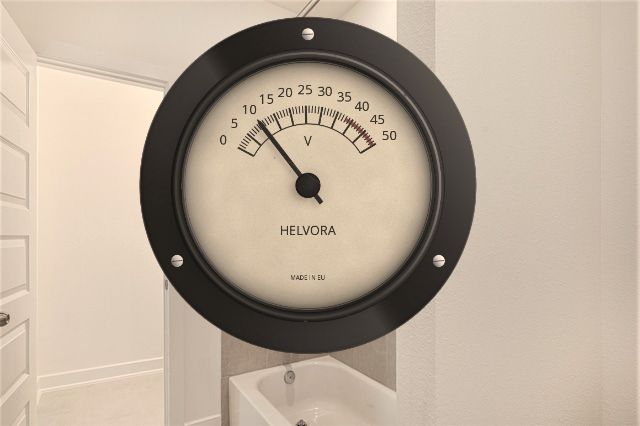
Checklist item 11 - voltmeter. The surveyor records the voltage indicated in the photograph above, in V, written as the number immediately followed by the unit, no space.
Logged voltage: 10V
